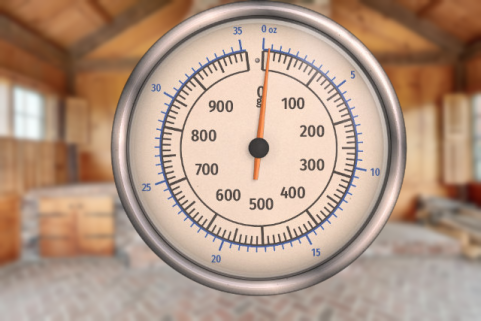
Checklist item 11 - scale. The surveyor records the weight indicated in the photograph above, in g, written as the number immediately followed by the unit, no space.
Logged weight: 10g
